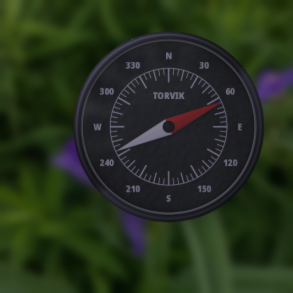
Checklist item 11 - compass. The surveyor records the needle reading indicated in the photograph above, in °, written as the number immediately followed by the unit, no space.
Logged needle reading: 65°
